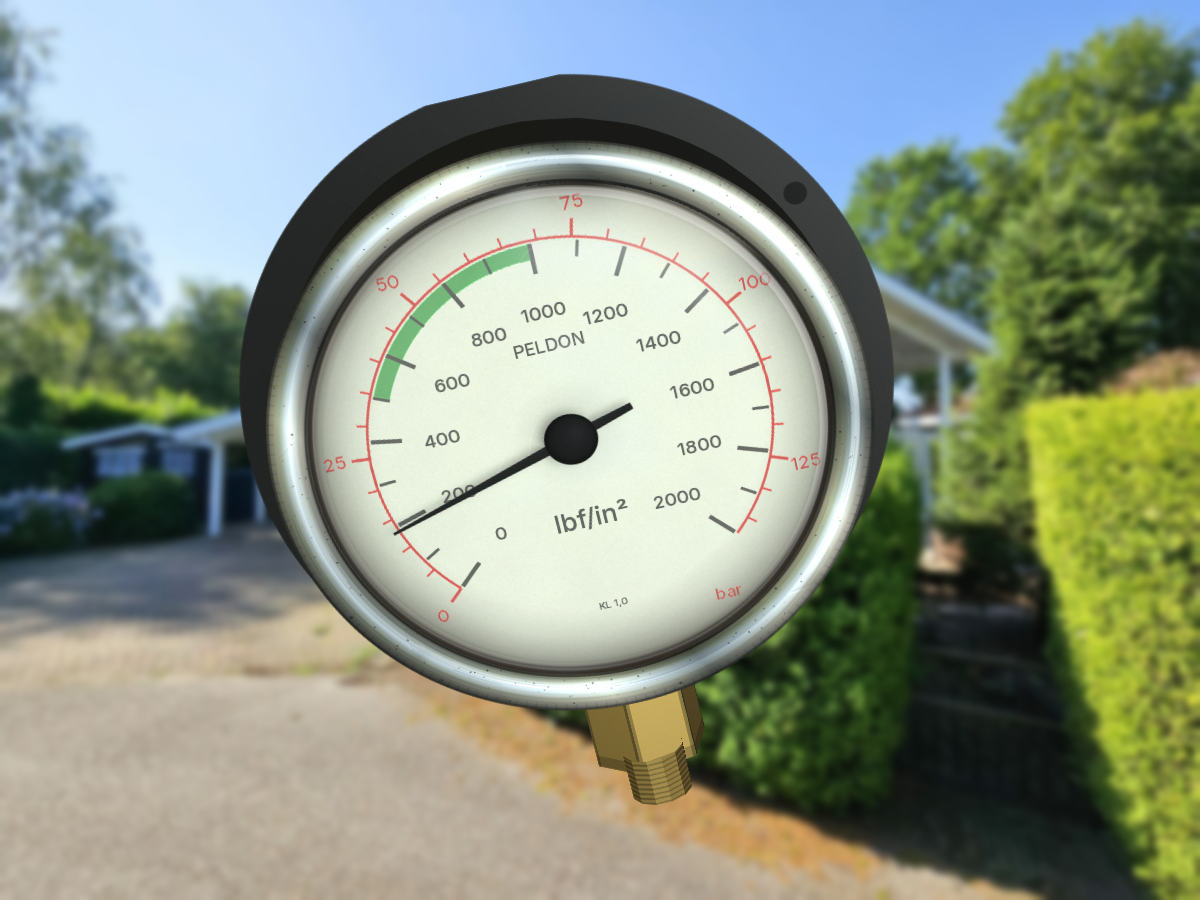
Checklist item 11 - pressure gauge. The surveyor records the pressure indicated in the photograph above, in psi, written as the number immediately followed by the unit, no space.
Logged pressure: 200psi
